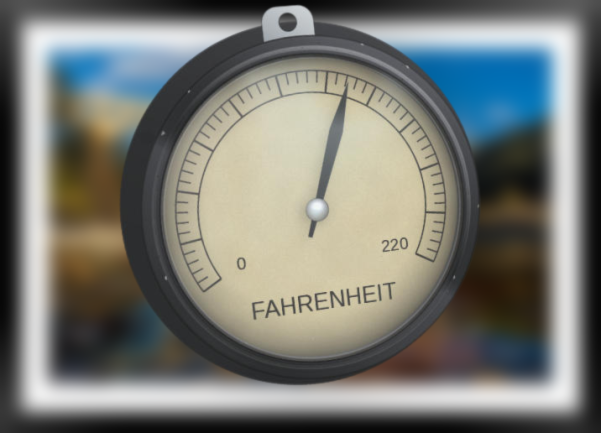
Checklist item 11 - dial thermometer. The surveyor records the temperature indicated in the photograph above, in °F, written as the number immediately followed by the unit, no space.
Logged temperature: 128°F
